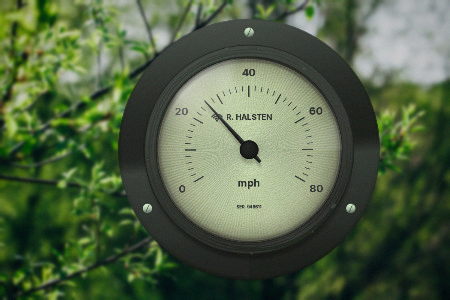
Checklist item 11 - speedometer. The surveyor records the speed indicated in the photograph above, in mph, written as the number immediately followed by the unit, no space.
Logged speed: 26mph
